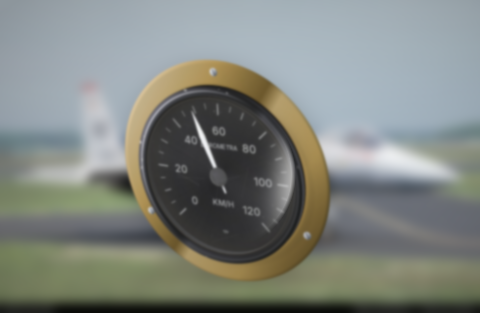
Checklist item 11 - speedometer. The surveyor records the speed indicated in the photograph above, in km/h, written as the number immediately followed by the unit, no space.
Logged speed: 50km/h
